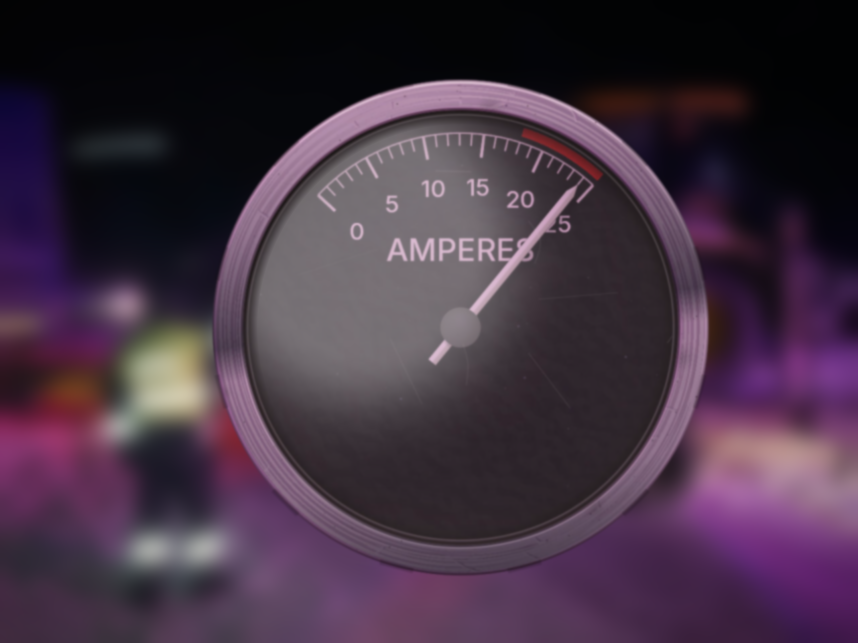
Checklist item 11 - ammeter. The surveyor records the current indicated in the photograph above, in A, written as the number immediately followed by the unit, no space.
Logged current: 24A
